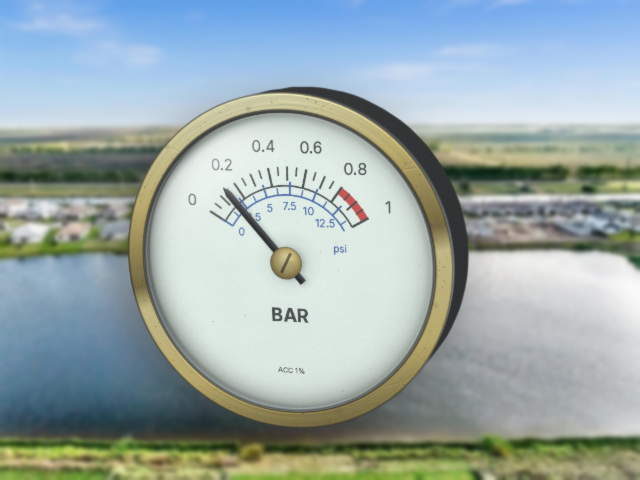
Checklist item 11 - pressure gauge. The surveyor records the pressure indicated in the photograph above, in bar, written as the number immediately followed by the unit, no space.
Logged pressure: 0.15bar
